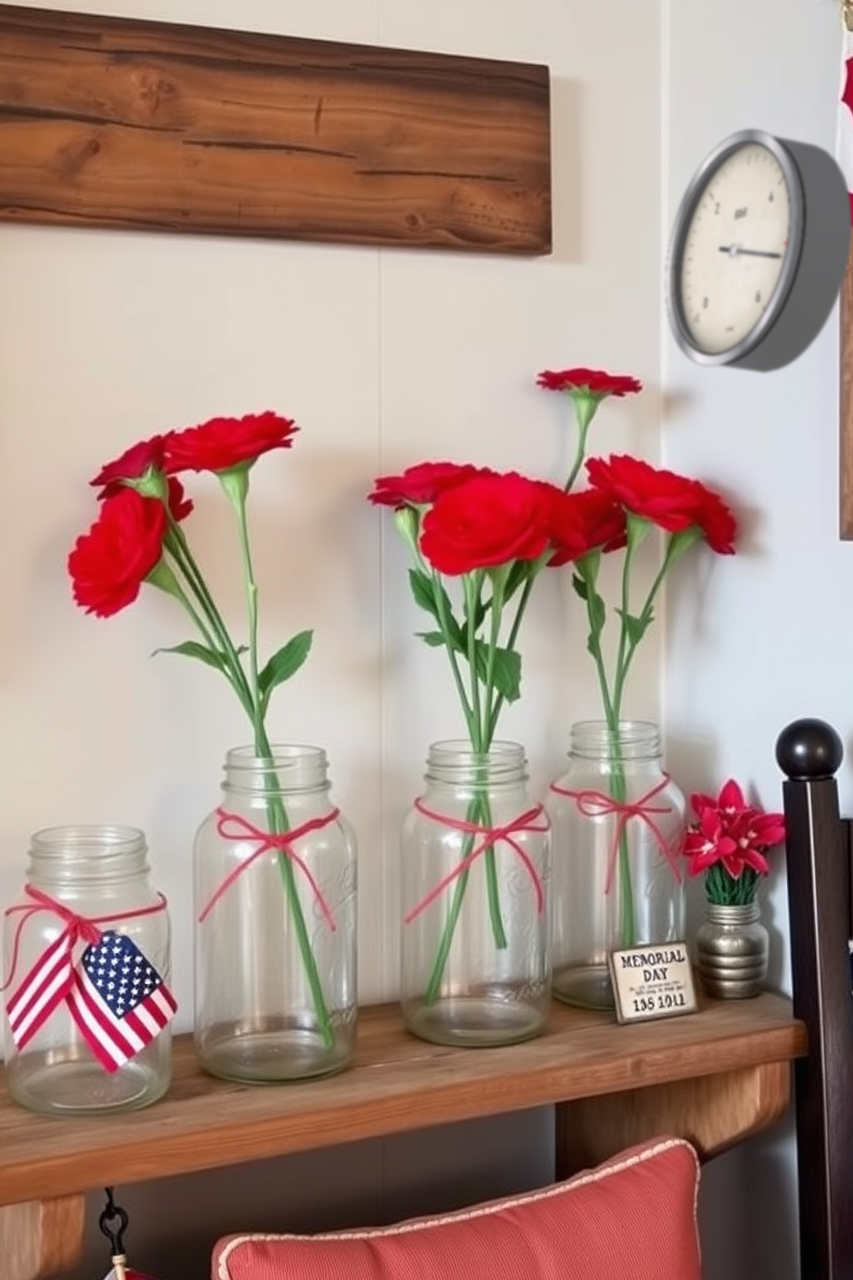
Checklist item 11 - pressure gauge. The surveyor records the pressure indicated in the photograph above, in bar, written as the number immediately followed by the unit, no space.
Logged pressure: 5.2bar
